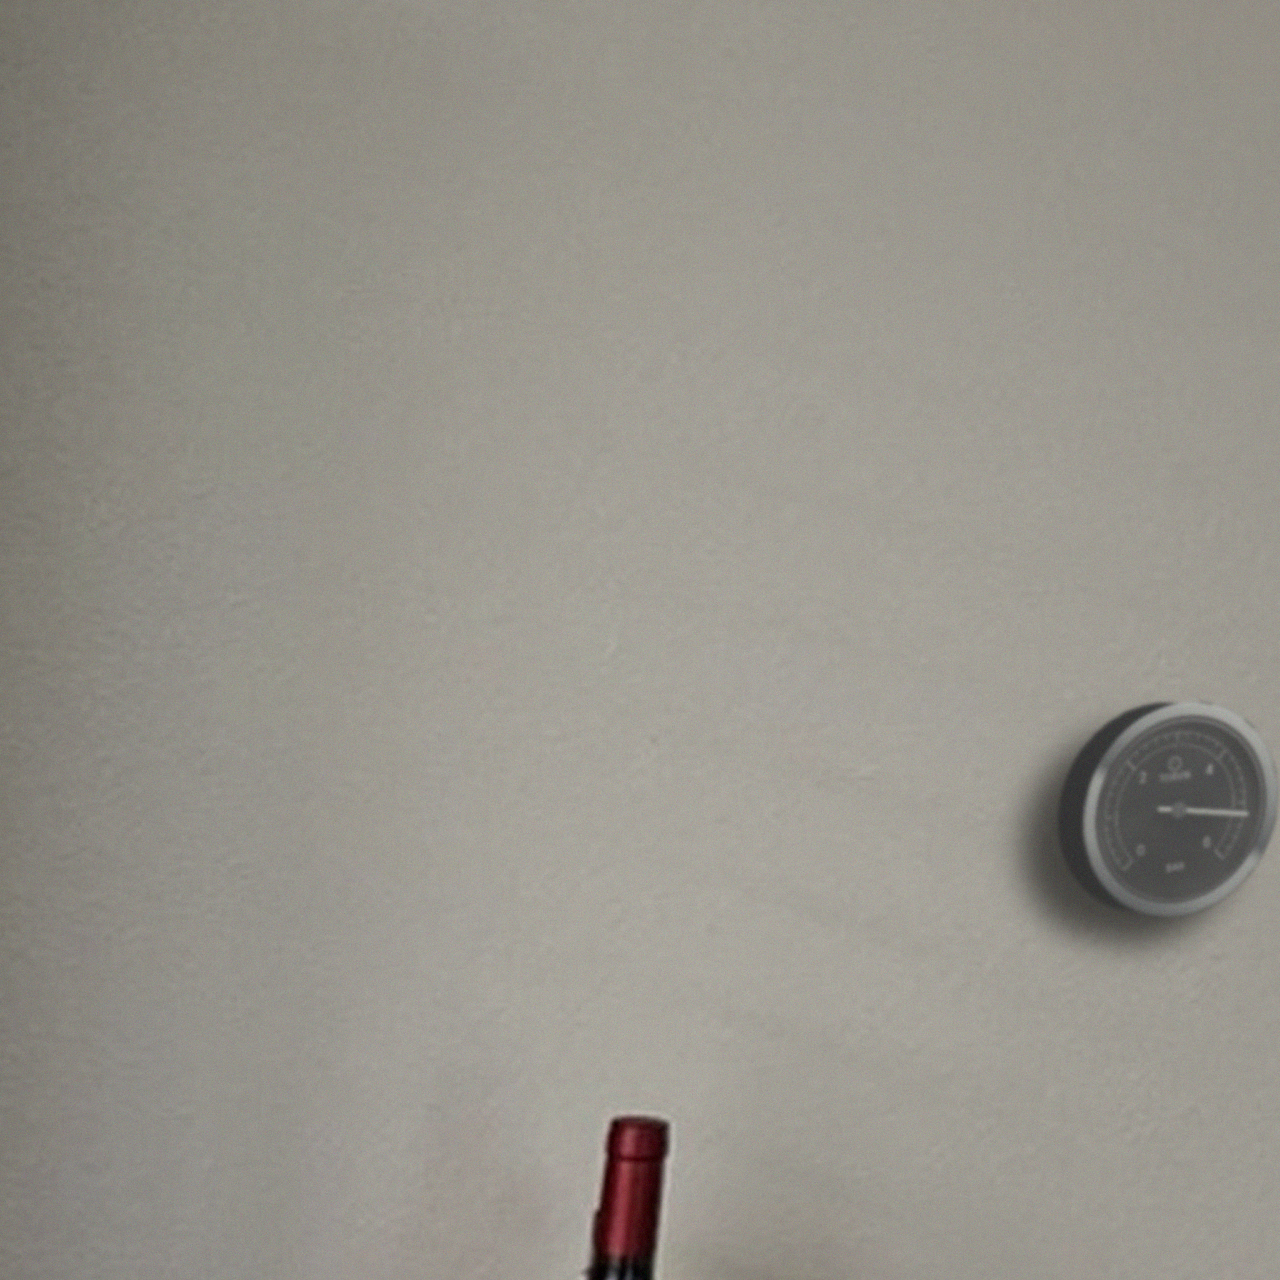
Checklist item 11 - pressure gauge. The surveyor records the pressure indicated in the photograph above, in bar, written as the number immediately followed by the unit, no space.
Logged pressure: 5.2bar
